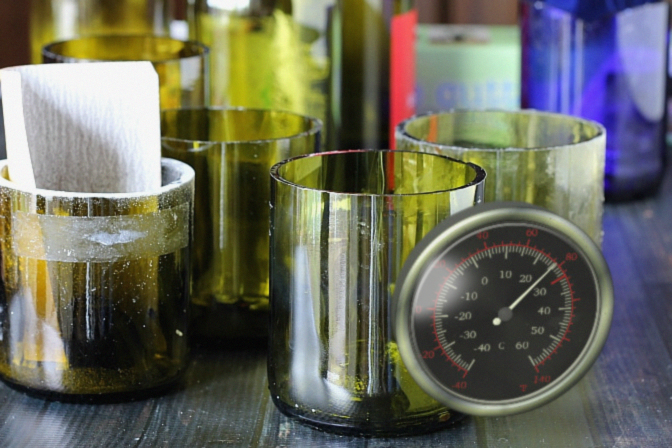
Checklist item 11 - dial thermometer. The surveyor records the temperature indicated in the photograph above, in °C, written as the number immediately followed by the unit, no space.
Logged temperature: 25°C
